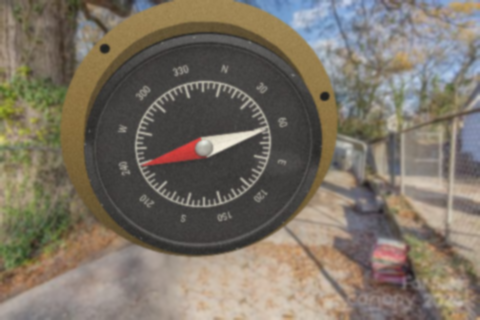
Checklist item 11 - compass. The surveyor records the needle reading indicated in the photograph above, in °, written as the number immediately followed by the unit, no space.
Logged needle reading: 240°
